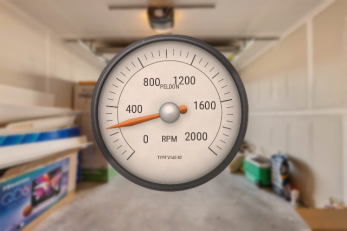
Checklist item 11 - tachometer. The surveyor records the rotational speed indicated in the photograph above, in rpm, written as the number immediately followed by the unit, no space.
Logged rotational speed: 250rpm
